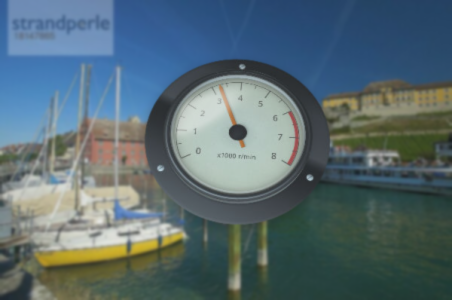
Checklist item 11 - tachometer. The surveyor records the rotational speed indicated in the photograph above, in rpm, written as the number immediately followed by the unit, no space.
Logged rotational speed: 3250rpm
